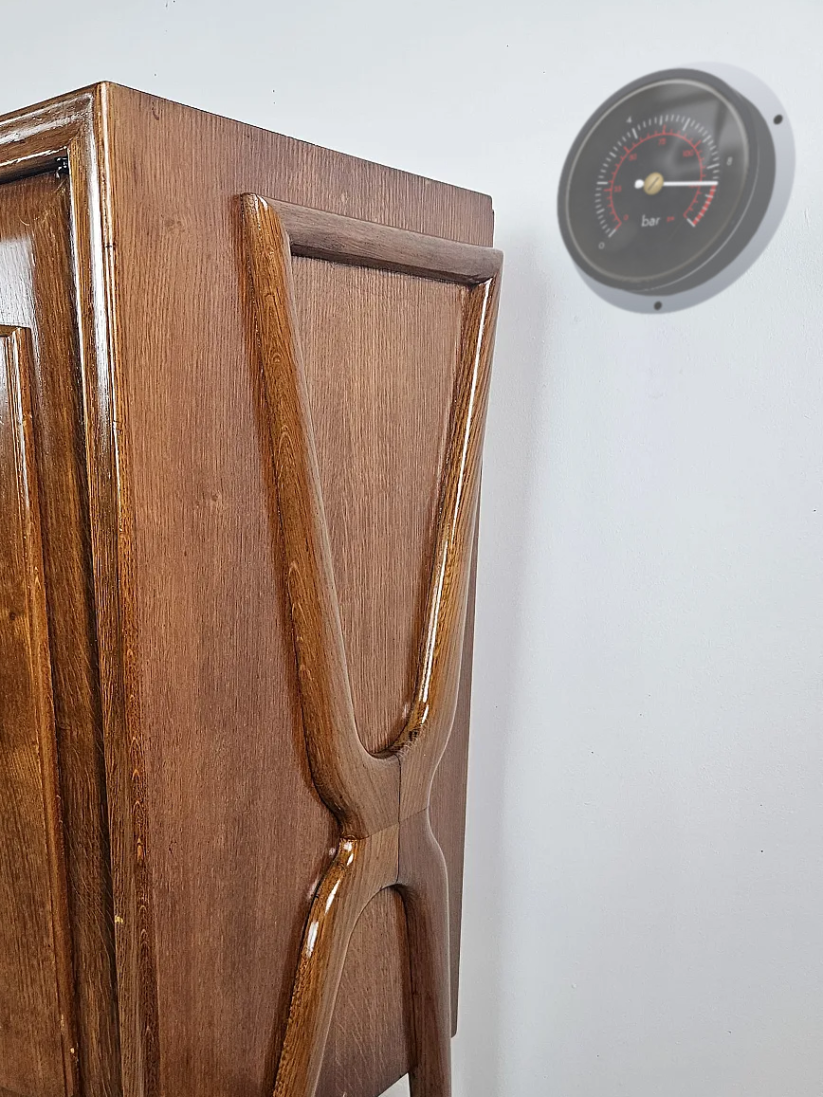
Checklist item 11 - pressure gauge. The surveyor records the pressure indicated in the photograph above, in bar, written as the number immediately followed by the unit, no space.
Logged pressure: 8.6bar
